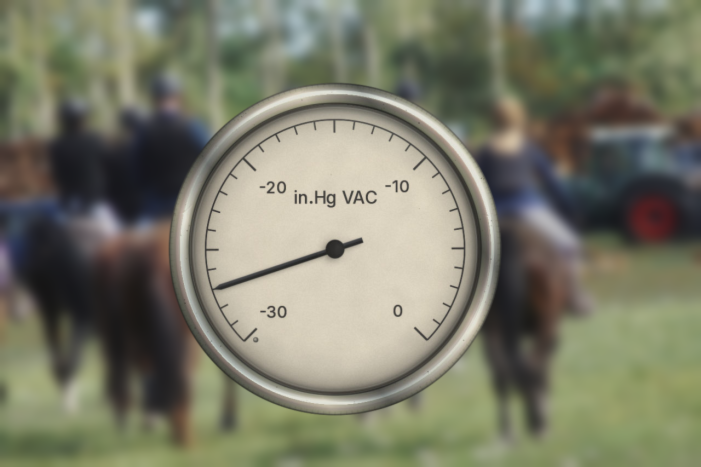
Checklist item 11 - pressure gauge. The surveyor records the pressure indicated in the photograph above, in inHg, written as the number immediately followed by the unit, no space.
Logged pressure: -27inHg
